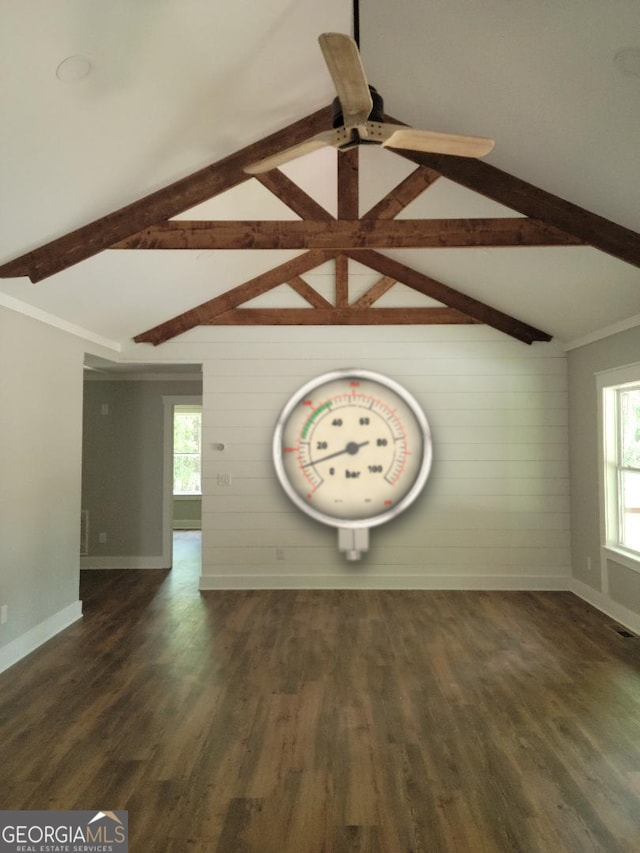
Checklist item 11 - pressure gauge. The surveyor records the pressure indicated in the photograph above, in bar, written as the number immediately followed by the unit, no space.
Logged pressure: 10bar
